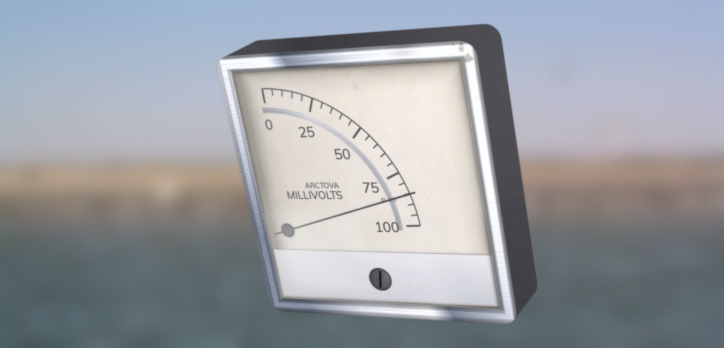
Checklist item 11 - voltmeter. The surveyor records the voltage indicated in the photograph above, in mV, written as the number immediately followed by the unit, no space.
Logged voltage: 85mV
